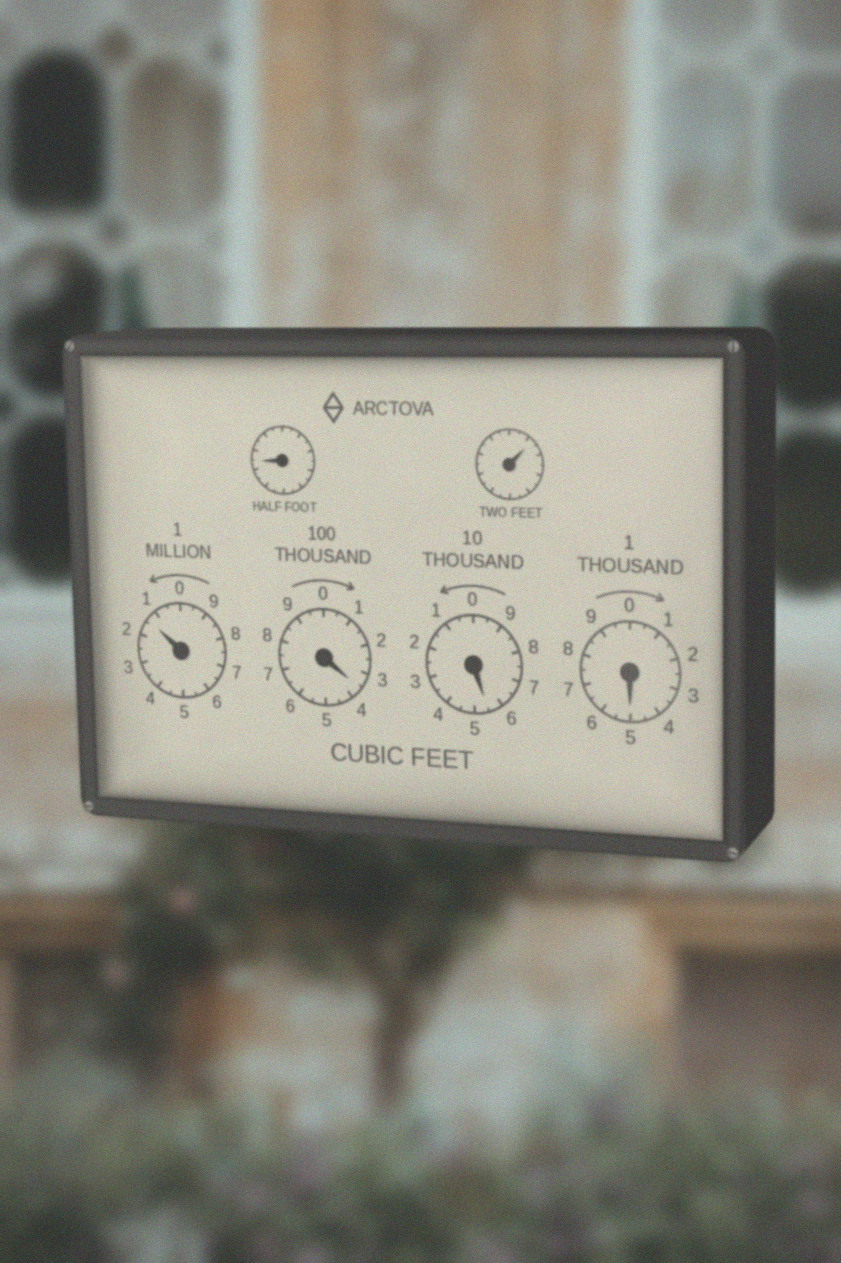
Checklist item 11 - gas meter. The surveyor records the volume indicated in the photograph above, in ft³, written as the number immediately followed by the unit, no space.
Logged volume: 135500ft³
